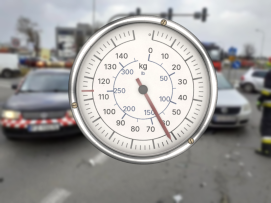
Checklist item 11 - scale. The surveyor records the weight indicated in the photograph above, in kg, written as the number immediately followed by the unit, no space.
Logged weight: 62kg
